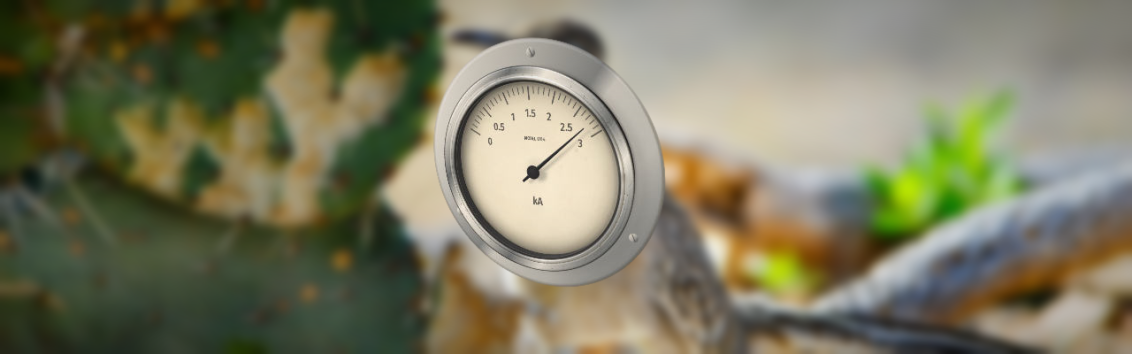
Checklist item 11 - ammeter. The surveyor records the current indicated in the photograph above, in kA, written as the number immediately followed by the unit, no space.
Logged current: 2.8kA
